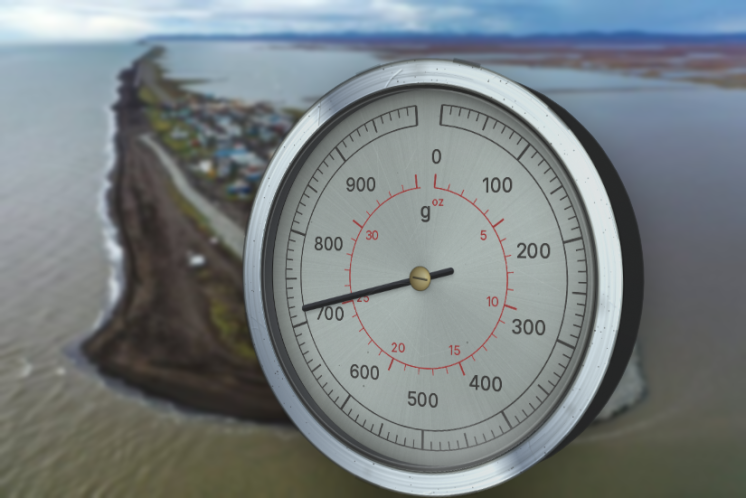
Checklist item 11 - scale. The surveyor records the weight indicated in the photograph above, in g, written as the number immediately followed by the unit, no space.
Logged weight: 715g
